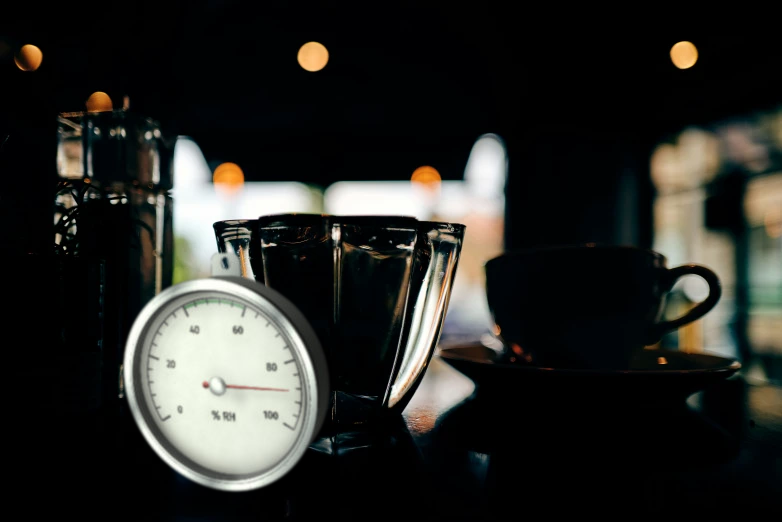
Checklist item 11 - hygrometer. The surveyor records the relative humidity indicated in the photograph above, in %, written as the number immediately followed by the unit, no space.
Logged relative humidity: 88%
